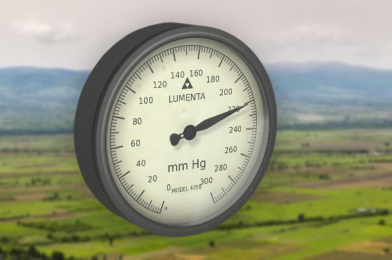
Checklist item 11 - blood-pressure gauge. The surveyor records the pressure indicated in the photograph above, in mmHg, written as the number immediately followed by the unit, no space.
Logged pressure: 220mmHg
